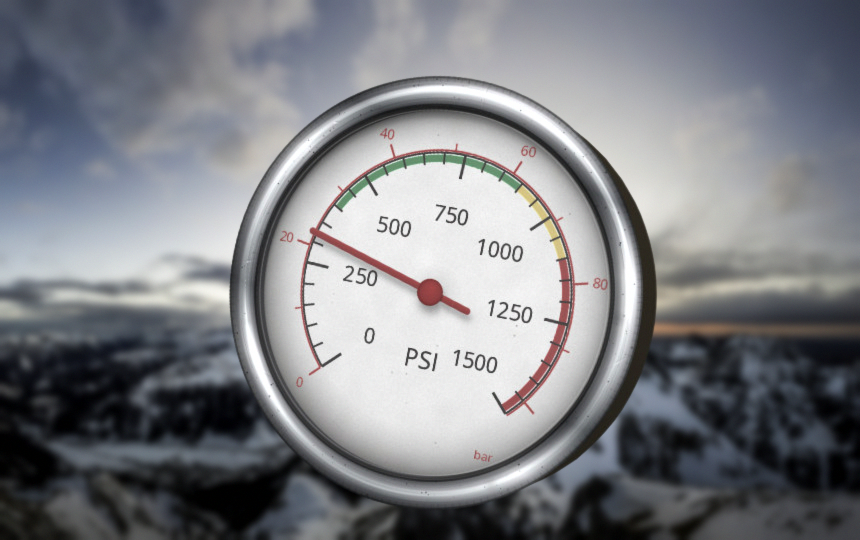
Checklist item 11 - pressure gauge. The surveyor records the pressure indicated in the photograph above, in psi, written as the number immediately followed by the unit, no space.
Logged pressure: 325psi
